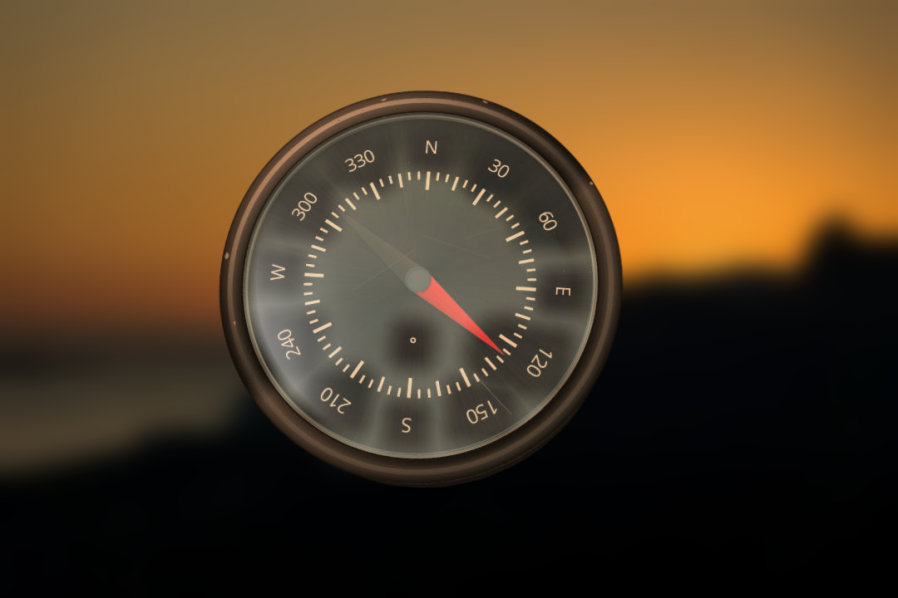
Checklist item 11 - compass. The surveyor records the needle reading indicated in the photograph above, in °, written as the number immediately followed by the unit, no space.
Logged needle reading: 127.5°
